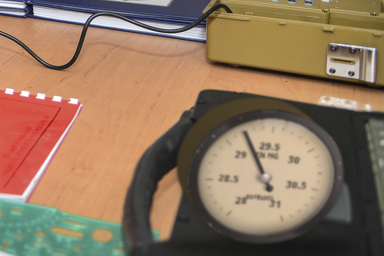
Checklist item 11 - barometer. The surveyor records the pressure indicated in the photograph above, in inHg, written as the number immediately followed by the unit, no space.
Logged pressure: 29.2inHg
